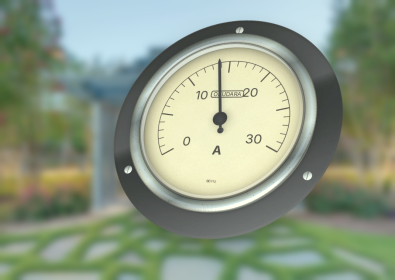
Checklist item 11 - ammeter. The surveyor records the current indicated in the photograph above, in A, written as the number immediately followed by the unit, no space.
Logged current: 14A
